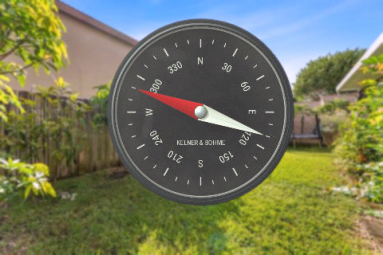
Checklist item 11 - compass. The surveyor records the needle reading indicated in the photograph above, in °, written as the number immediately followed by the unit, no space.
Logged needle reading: 290°
